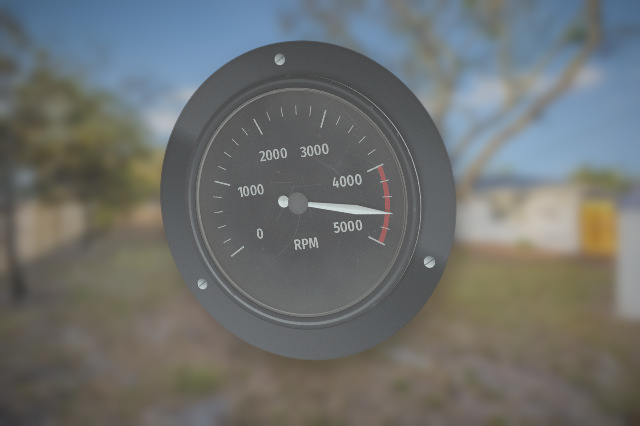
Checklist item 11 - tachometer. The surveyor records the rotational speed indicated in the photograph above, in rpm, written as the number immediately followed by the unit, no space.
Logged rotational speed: 4600rpm
